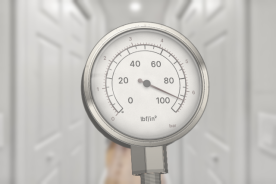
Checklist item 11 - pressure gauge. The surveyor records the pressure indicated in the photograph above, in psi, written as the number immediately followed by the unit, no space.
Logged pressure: 92.5psi
